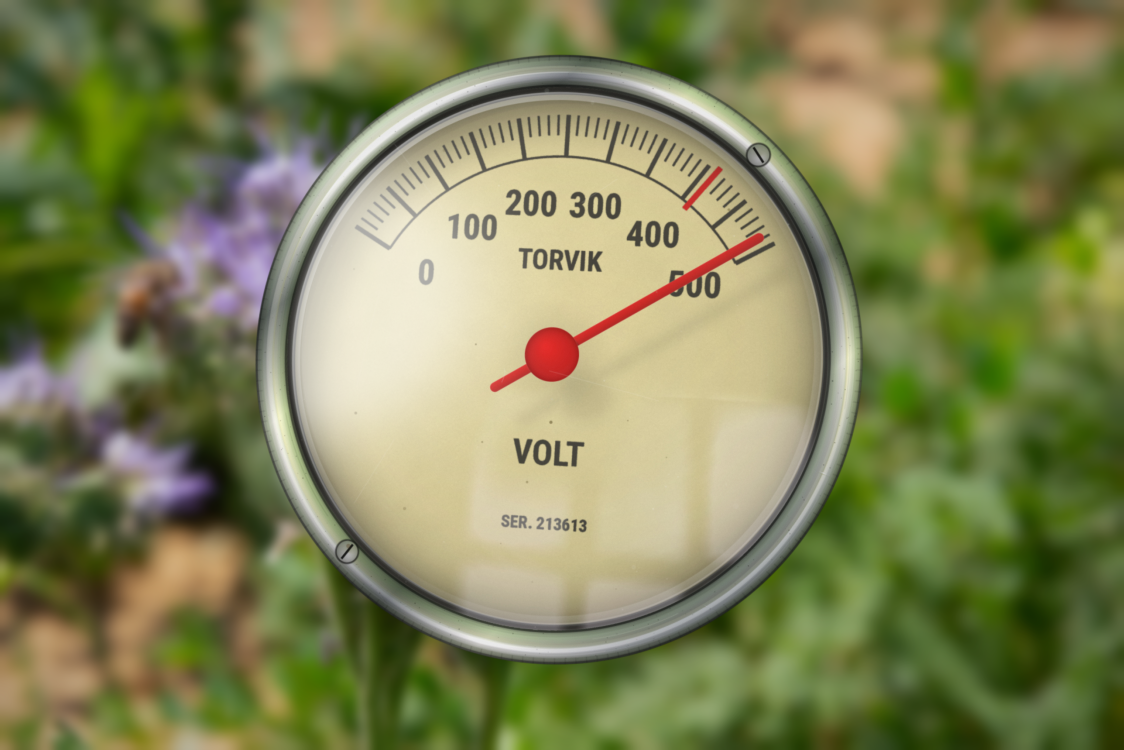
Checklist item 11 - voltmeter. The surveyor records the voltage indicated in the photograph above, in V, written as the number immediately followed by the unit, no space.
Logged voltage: 490V
